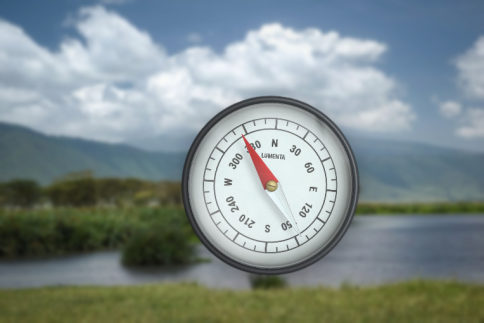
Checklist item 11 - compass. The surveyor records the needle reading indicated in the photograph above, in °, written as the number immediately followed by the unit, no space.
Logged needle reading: 325°
